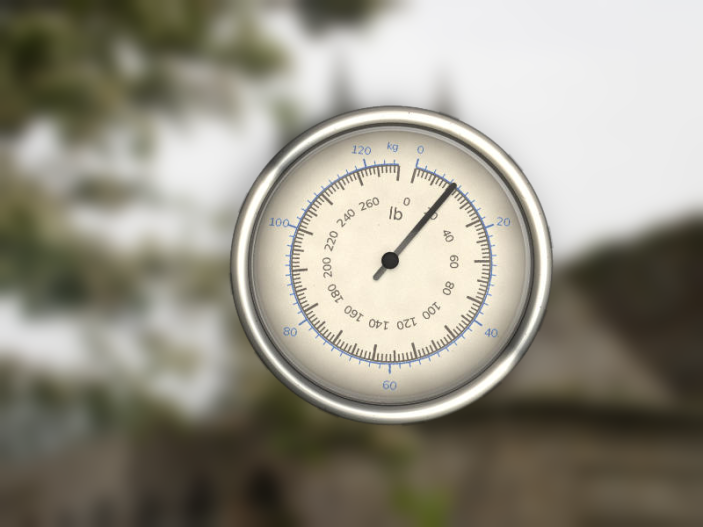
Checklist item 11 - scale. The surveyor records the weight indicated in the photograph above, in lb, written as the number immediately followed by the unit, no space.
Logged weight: 20lb
